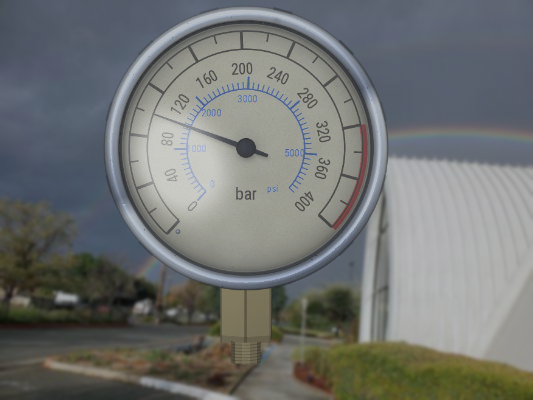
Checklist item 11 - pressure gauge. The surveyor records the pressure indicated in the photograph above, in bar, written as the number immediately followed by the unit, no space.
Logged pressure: 100bar
